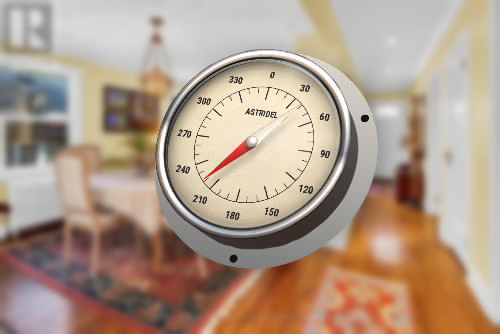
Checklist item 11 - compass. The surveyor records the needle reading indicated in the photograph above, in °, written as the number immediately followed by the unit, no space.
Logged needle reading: 220°
